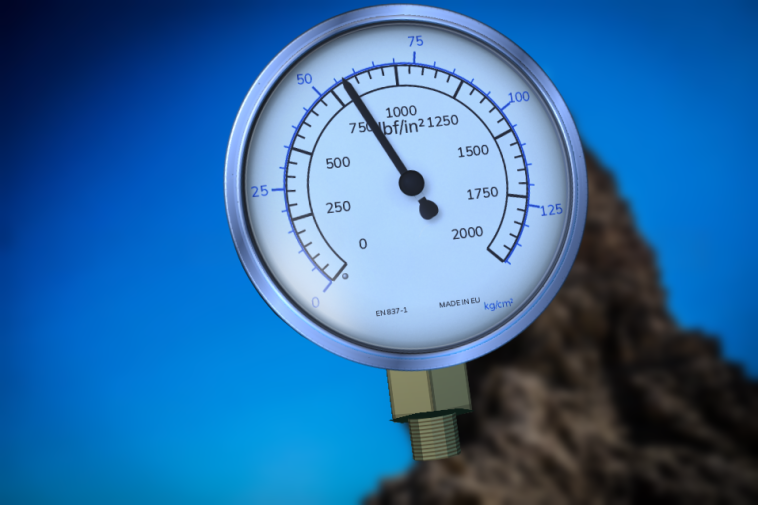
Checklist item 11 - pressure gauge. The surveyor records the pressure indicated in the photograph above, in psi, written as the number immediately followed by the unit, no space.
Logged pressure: 800psi
